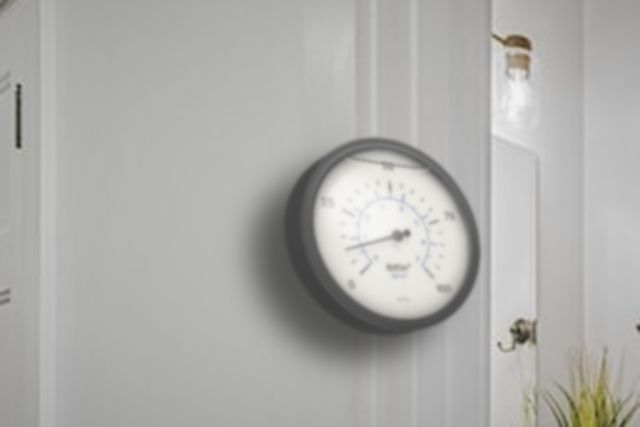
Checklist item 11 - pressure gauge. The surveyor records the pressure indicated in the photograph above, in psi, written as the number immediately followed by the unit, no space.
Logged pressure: 10psi
